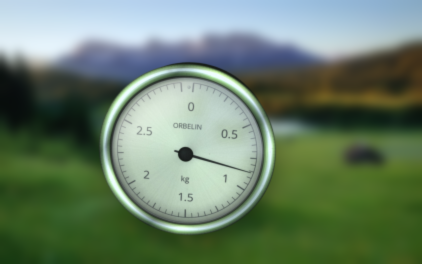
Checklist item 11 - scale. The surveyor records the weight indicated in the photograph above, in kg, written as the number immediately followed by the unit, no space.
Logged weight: 0.85kg
